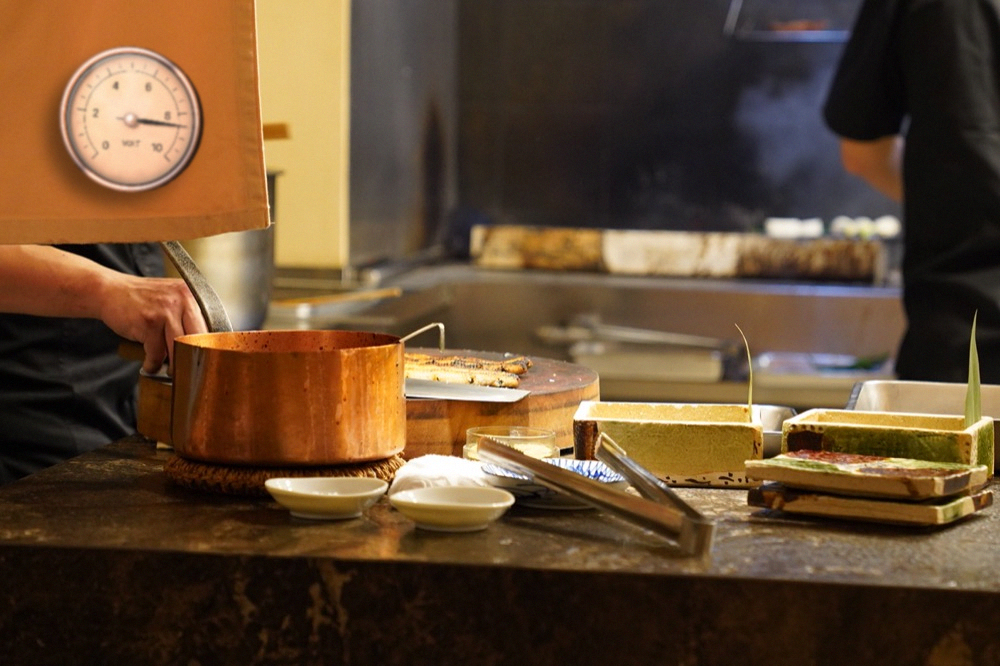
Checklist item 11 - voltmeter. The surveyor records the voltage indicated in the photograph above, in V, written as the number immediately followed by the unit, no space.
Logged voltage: 8.5V
